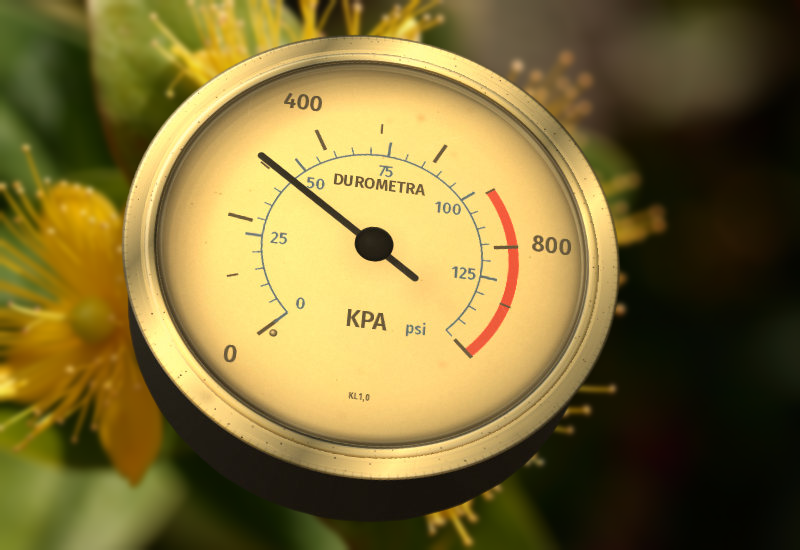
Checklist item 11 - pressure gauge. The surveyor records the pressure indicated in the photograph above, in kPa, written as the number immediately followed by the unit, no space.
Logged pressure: 300kPa
